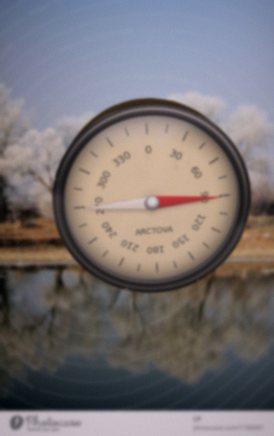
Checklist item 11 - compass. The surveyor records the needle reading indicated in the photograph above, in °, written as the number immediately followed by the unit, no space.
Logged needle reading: 90°
